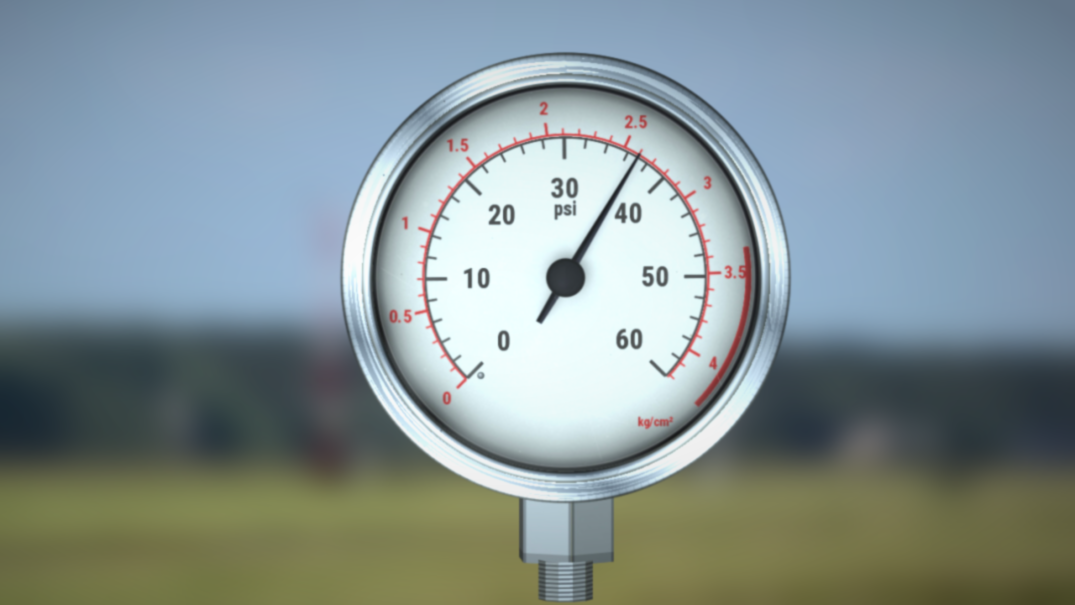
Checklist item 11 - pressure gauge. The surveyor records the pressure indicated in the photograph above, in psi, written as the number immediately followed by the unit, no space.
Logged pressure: 37psi
